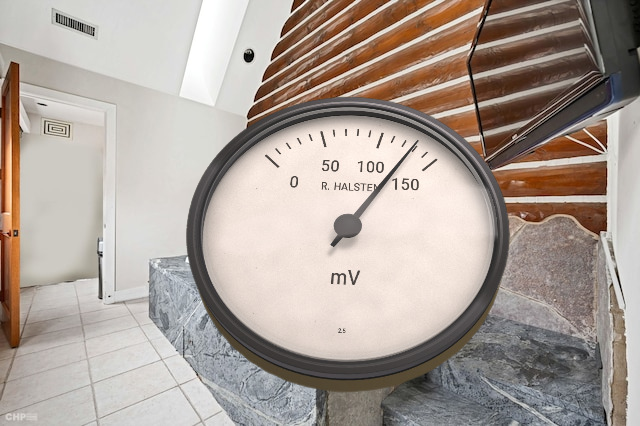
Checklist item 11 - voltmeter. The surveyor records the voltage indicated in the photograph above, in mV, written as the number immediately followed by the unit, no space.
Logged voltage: 130mV
